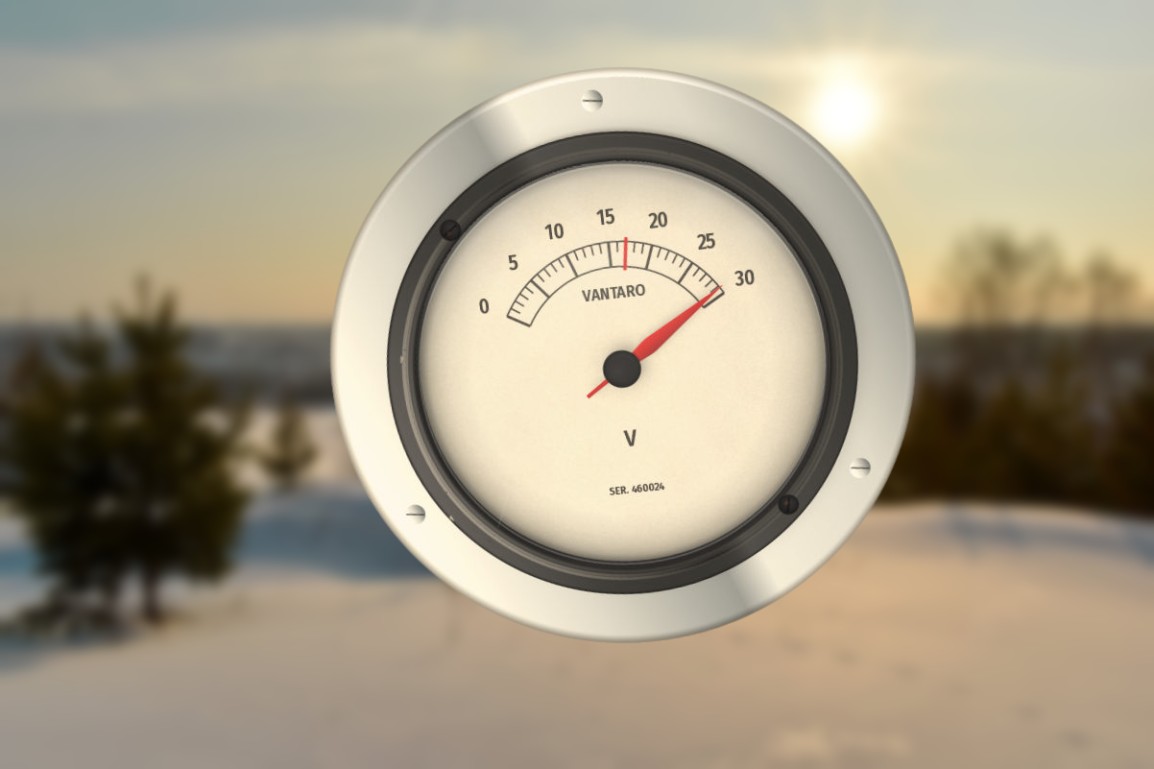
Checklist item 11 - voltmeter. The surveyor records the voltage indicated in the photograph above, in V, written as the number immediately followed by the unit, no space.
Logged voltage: 29V
